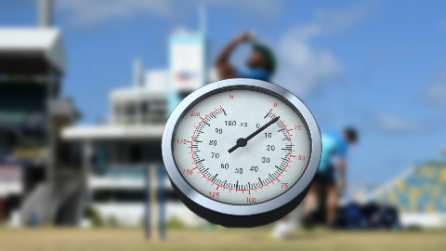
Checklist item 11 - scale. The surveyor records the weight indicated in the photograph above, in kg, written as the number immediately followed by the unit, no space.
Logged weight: 5kg
